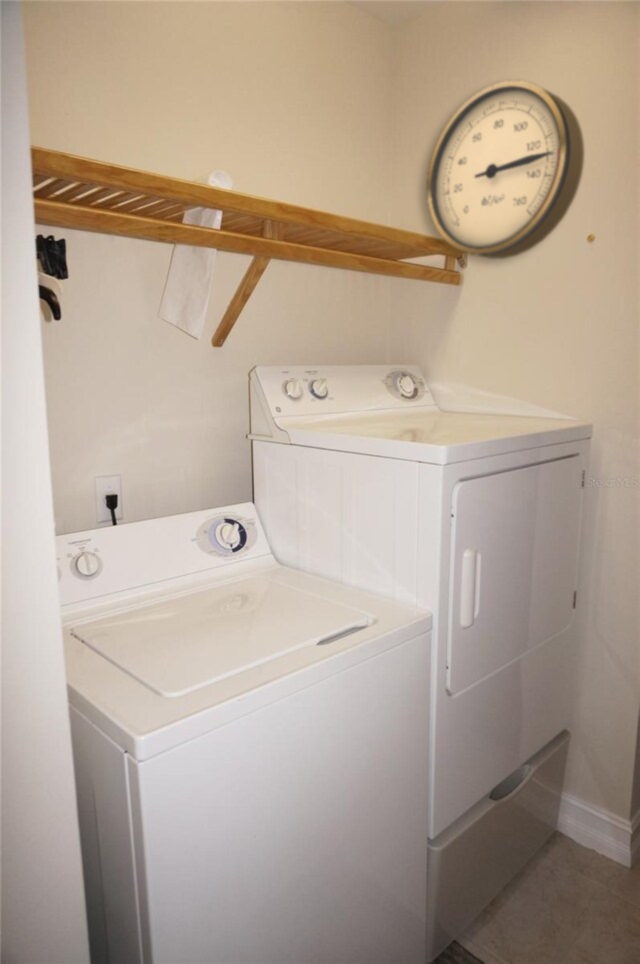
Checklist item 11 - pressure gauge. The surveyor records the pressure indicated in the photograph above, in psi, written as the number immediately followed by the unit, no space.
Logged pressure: 130psi
